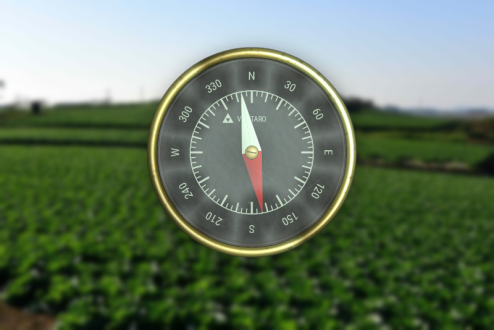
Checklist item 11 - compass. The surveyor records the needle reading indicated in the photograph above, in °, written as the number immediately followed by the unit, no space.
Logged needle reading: 170°
